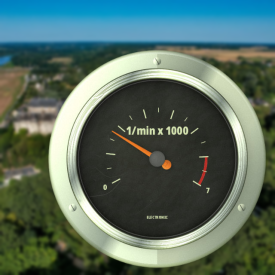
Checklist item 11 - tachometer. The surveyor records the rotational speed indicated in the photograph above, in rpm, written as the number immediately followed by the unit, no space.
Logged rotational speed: 1750rpm
